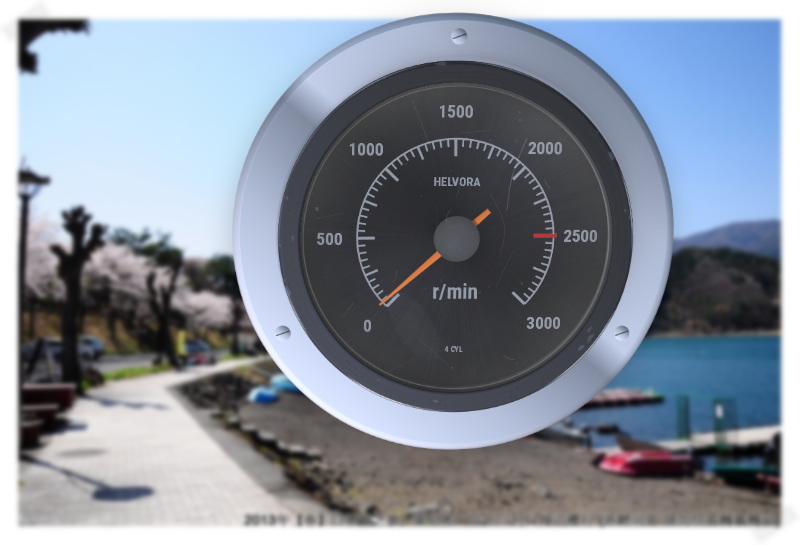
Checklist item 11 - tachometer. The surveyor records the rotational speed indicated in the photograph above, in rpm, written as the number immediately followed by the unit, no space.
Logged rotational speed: 50rpm
